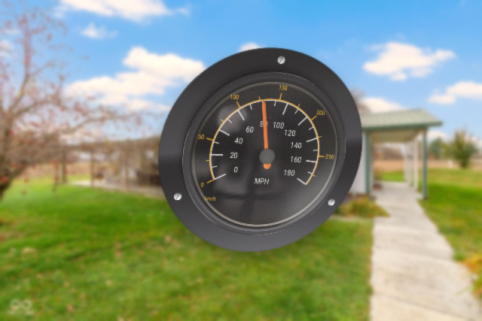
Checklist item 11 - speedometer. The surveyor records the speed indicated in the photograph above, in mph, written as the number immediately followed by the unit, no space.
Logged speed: 80mph
